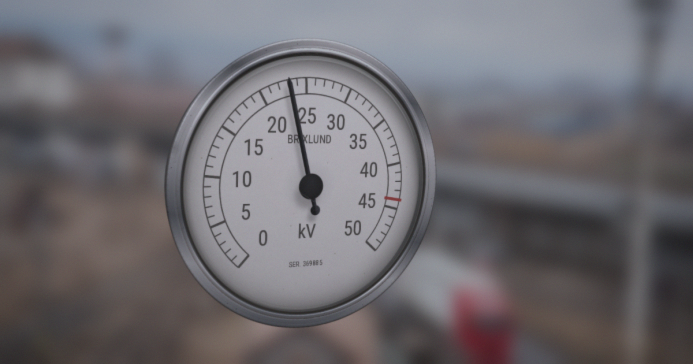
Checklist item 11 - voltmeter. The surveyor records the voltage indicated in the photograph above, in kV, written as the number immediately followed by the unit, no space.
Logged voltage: 23kV
